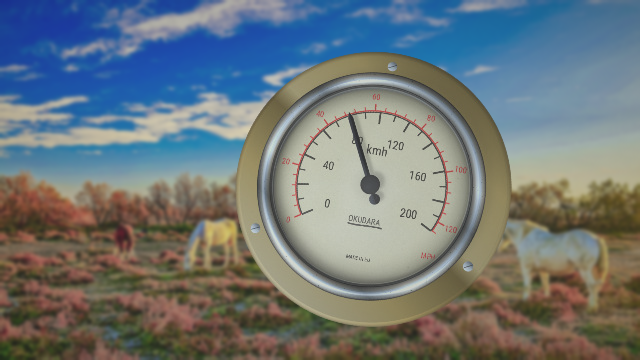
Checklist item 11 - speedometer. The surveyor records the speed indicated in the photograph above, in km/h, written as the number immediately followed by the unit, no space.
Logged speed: 80km/h
